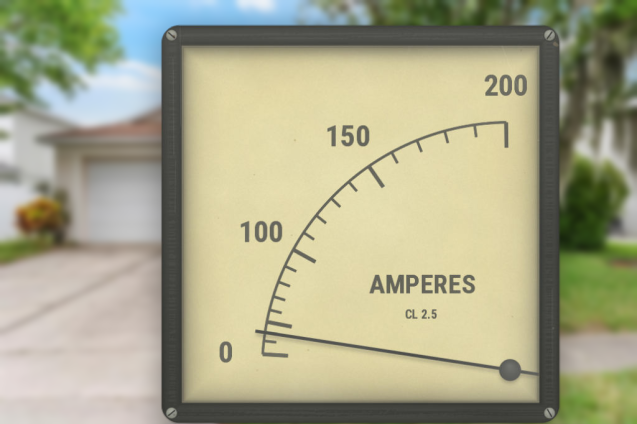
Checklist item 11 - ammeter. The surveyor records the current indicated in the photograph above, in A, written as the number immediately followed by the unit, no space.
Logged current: 40A
